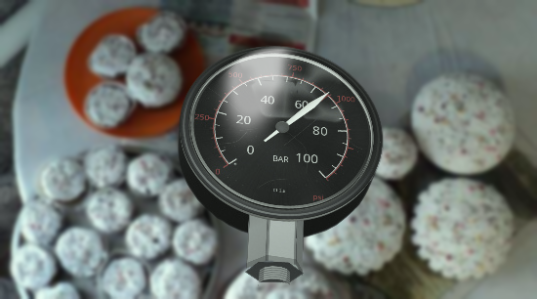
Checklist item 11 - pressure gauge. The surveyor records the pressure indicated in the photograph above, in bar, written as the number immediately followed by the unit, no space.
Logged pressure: 65bar
